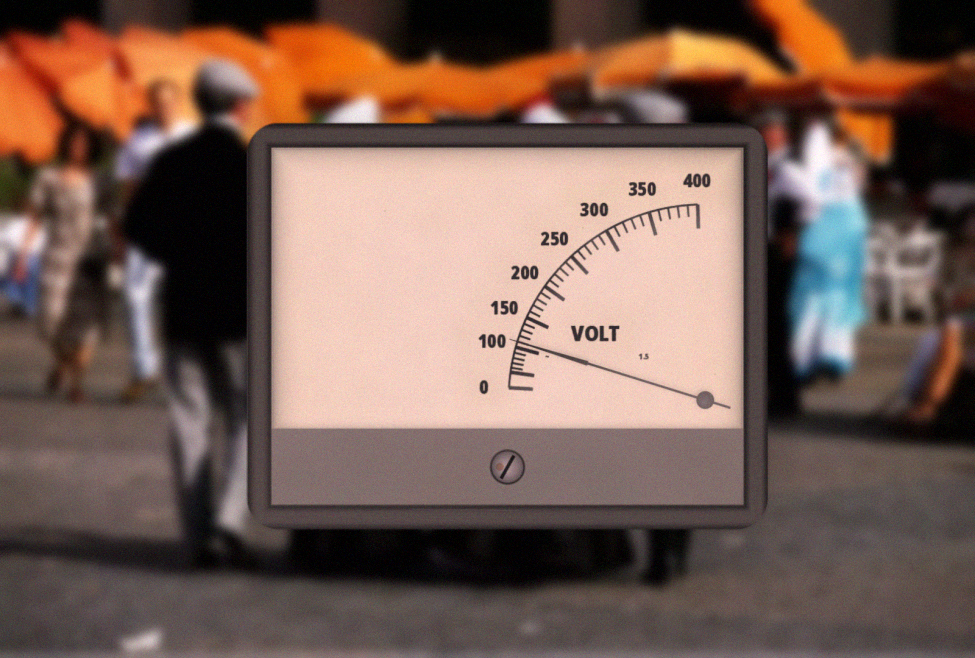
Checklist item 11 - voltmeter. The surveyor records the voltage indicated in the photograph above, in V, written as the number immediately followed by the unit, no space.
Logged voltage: 110V
